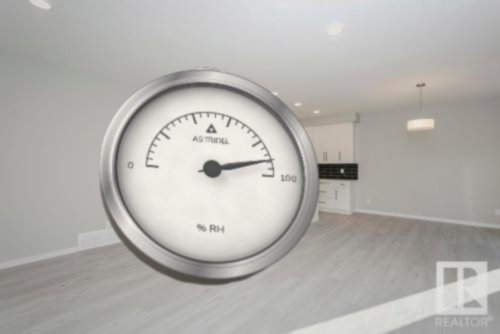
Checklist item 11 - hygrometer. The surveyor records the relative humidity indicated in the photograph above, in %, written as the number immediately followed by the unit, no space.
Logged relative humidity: 92%
